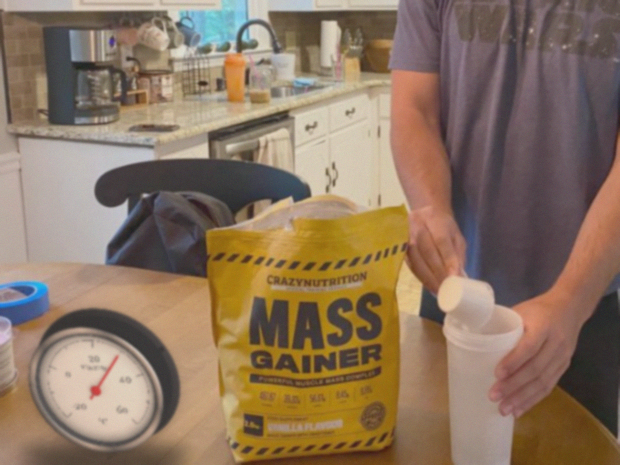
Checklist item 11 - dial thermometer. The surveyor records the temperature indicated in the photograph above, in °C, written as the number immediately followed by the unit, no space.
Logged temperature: 30°C
